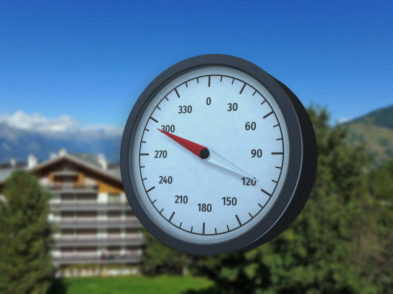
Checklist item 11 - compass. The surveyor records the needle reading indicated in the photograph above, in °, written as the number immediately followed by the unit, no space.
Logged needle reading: 295°
